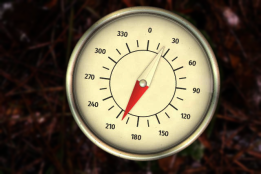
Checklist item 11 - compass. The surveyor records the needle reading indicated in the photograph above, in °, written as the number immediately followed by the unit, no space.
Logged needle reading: 202.5°
